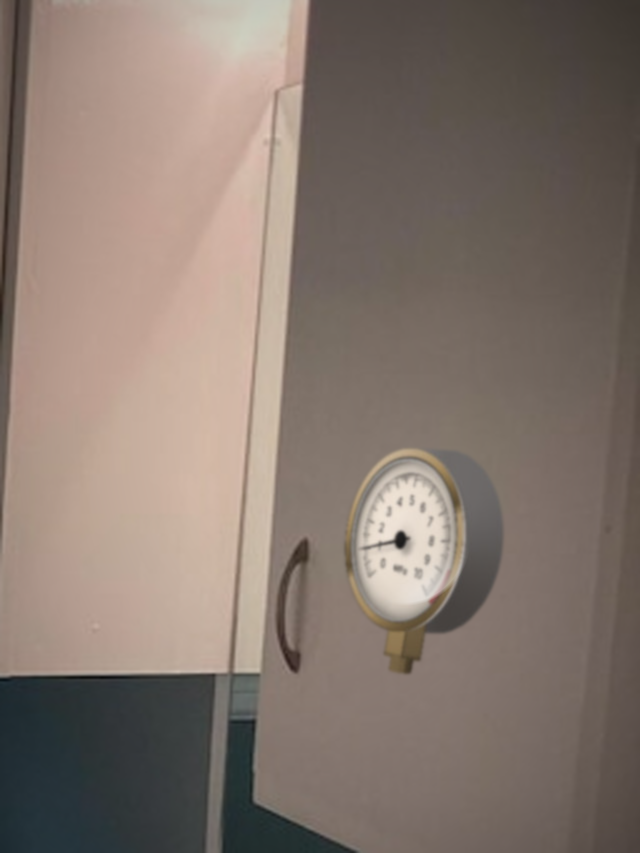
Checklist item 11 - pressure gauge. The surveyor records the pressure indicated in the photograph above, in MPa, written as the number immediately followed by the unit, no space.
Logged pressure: 1MPa
